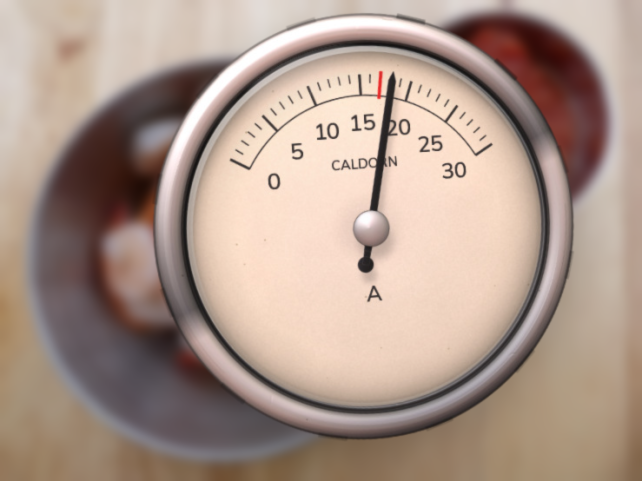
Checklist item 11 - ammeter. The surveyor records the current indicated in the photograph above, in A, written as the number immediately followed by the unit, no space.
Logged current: 18A
